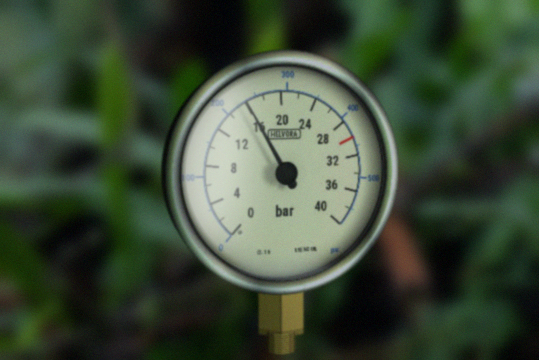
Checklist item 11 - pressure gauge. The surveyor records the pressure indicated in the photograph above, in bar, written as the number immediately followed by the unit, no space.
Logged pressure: 16bar
